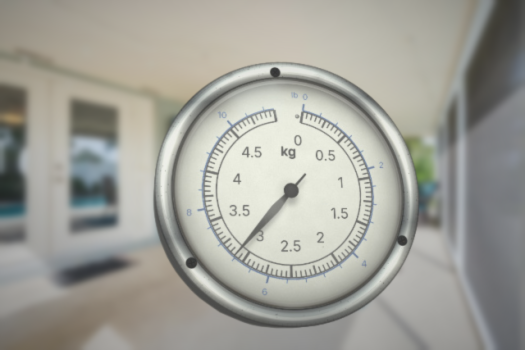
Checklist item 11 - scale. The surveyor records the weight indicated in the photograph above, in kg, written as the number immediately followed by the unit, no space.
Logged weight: 3.1kg
